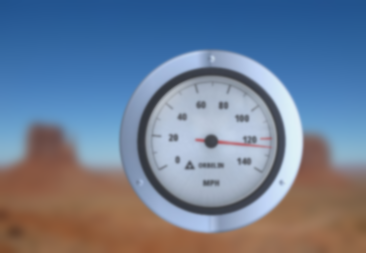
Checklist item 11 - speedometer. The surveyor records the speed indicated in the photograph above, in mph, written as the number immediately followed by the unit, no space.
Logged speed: 125mph
